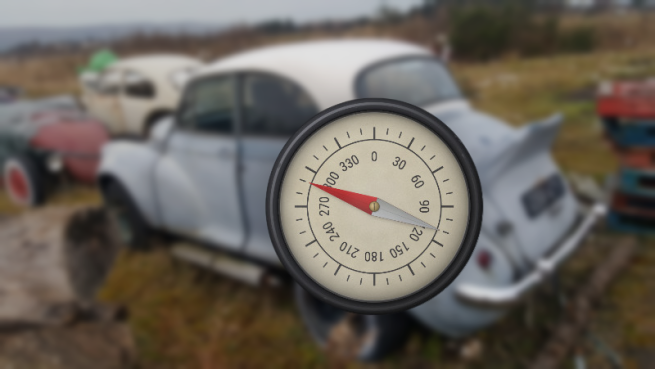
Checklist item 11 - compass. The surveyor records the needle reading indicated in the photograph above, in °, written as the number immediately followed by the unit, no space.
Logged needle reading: 290°
